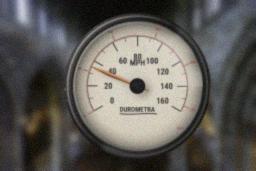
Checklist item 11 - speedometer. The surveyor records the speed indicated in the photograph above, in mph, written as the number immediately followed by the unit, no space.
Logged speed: 35mph
